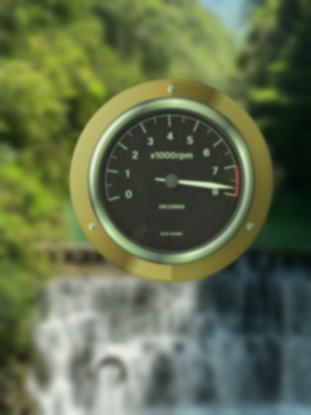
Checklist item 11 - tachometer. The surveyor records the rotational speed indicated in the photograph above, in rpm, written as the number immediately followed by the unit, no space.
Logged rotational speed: 7750rpm
